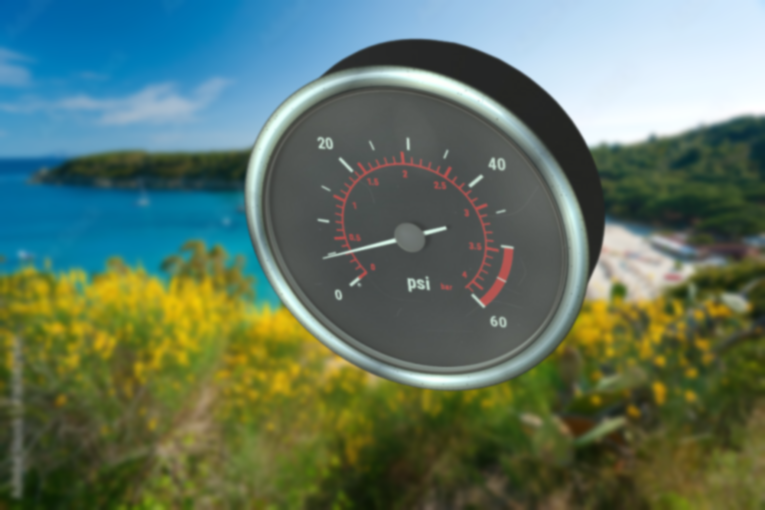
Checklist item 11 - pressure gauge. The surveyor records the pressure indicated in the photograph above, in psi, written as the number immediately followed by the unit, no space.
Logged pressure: 5psi
